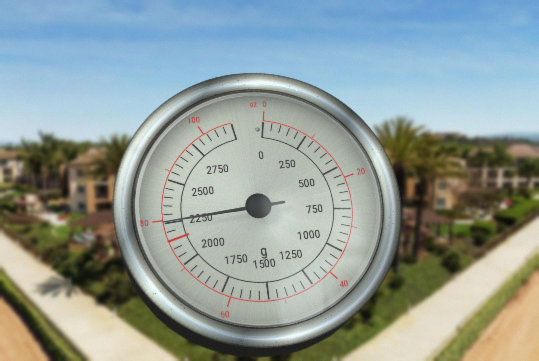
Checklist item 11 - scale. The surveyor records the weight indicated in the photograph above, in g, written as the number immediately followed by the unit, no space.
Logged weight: 2250g
